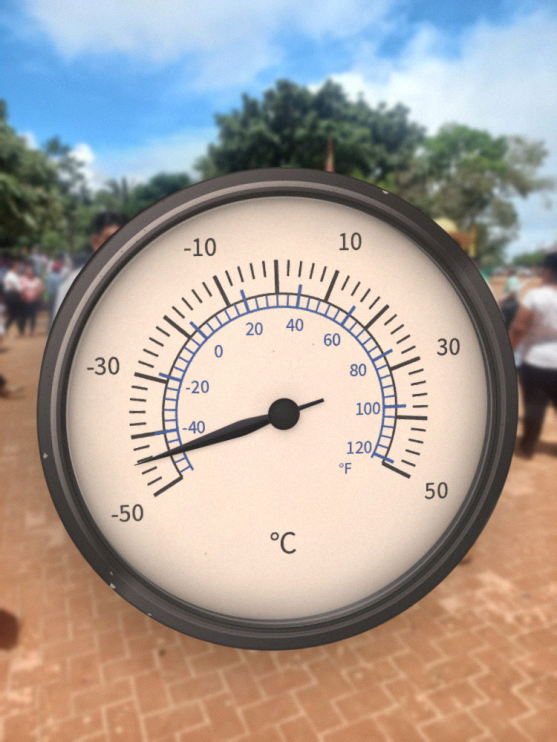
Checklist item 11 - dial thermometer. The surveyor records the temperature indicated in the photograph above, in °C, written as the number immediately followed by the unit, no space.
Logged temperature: -44°C
